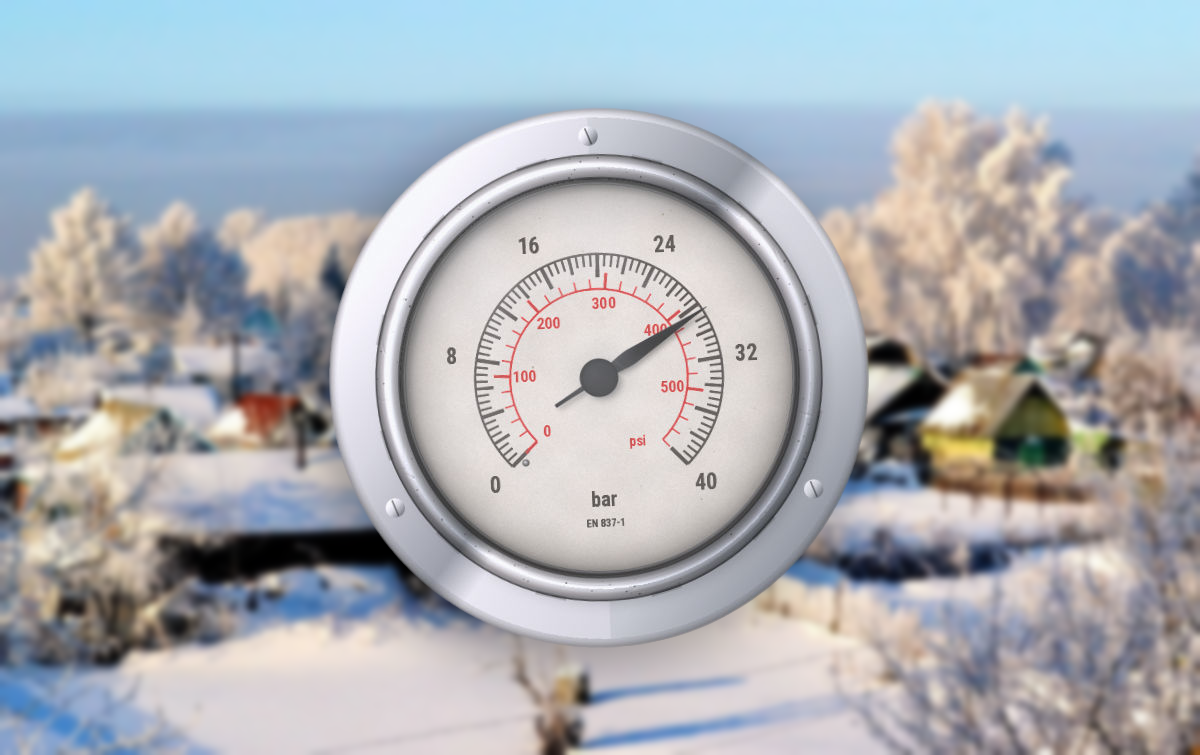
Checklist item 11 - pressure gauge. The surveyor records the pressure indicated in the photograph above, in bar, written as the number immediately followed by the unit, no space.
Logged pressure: 28.5bar
